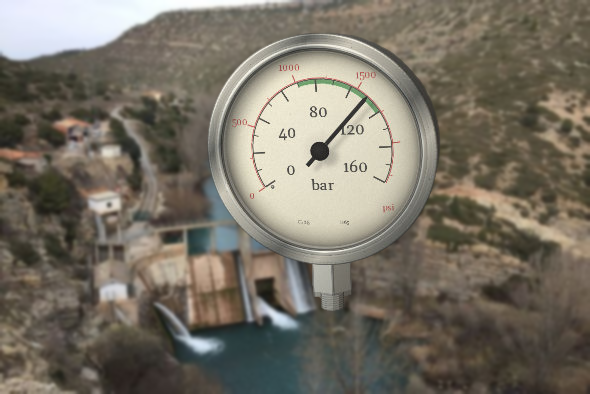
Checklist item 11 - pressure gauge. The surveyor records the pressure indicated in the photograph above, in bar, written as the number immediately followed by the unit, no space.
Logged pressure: 110bar
